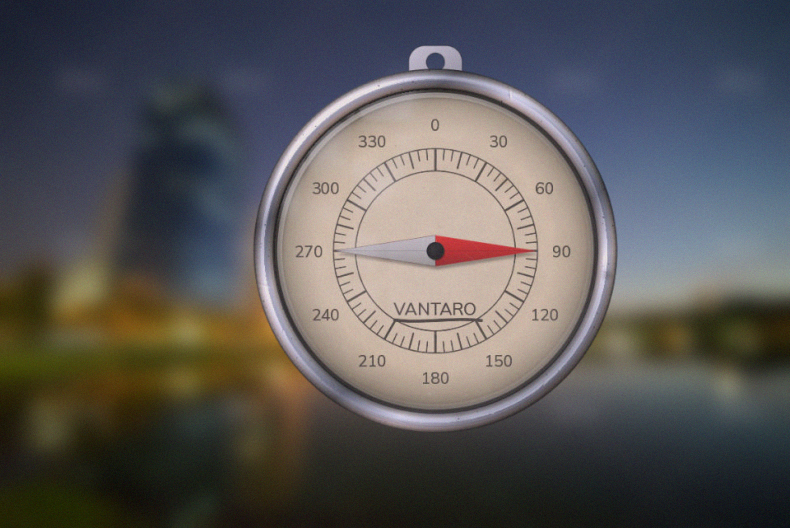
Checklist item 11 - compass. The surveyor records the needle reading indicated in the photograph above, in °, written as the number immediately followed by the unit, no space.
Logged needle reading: 90°
